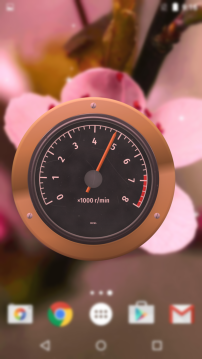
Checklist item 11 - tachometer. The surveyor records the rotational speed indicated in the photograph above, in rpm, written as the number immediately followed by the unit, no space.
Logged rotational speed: 4800rpm
